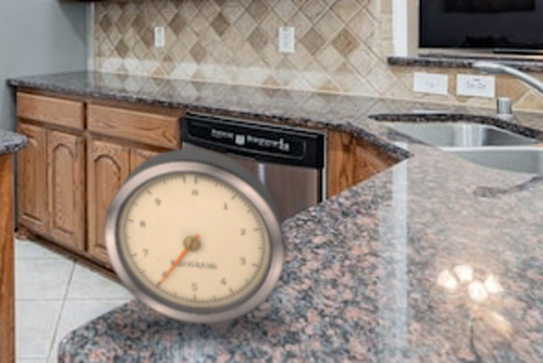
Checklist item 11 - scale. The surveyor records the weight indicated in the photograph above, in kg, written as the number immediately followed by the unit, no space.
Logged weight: 6kg
